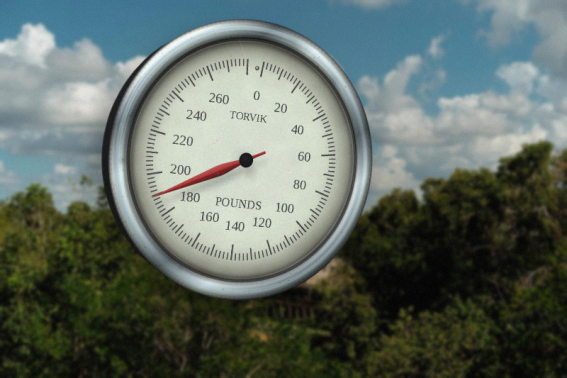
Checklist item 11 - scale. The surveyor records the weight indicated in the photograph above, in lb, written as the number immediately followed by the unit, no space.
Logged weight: 190lb
